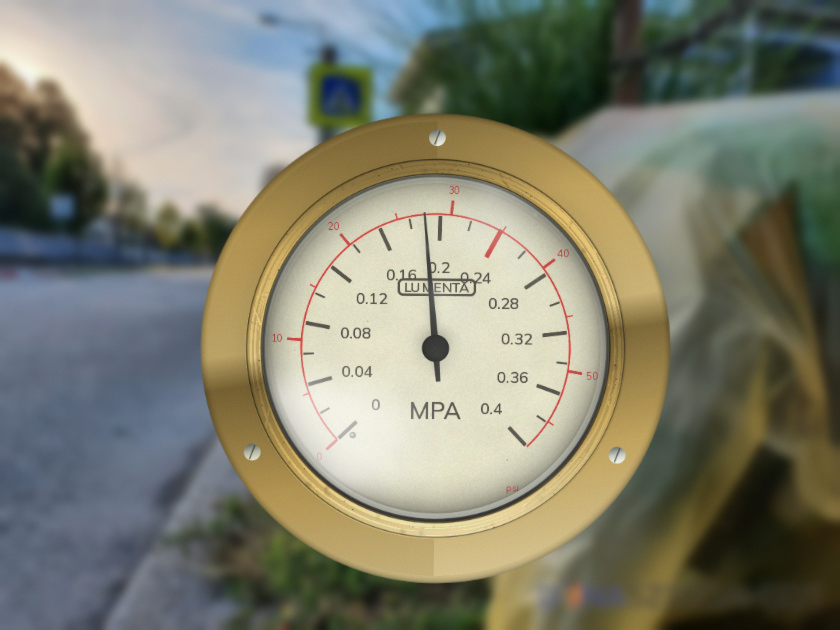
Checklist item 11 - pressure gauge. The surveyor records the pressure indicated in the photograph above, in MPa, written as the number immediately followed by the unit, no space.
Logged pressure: 0.19MPa
